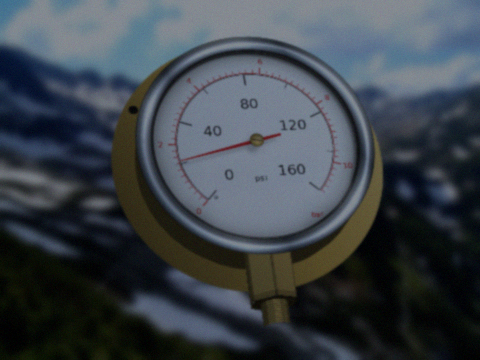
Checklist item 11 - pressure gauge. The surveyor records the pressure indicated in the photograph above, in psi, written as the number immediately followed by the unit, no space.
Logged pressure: 20psi
